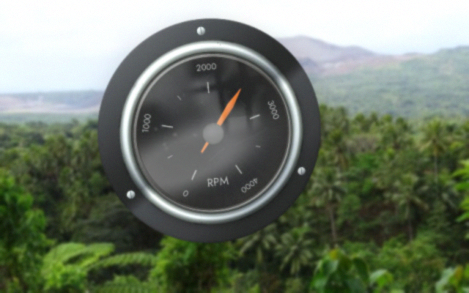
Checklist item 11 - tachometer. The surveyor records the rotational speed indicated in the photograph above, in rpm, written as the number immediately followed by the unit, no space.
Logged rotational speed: 2500rpm
